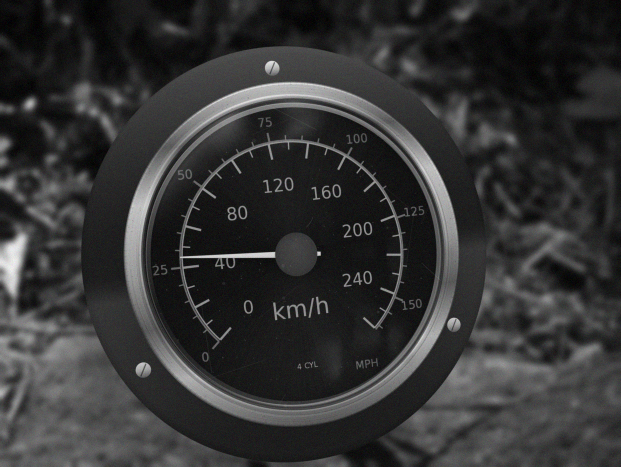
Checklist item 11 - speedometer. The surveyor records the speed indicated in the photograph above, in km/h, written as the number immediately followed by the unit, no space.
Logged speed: 45km/h
